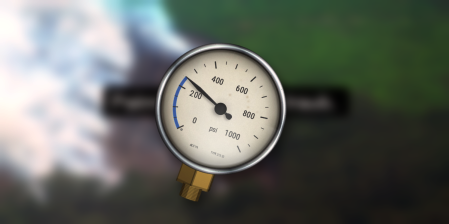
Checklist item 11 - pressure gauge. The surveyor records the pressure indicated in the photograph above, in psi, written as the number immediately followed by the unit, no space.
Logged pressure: 250psi
